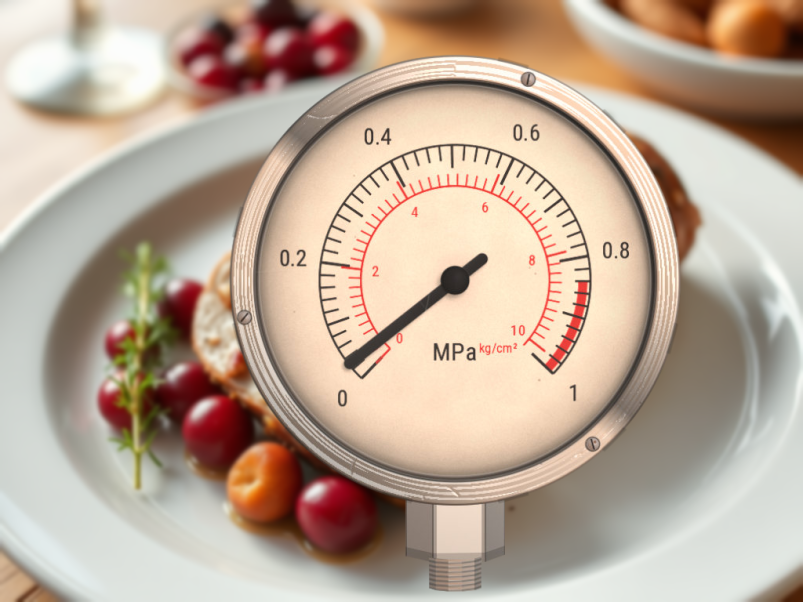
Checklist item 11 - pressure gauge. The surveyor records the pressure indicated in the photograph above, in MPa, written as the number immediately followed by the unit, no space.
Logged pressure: 0.03MPa
